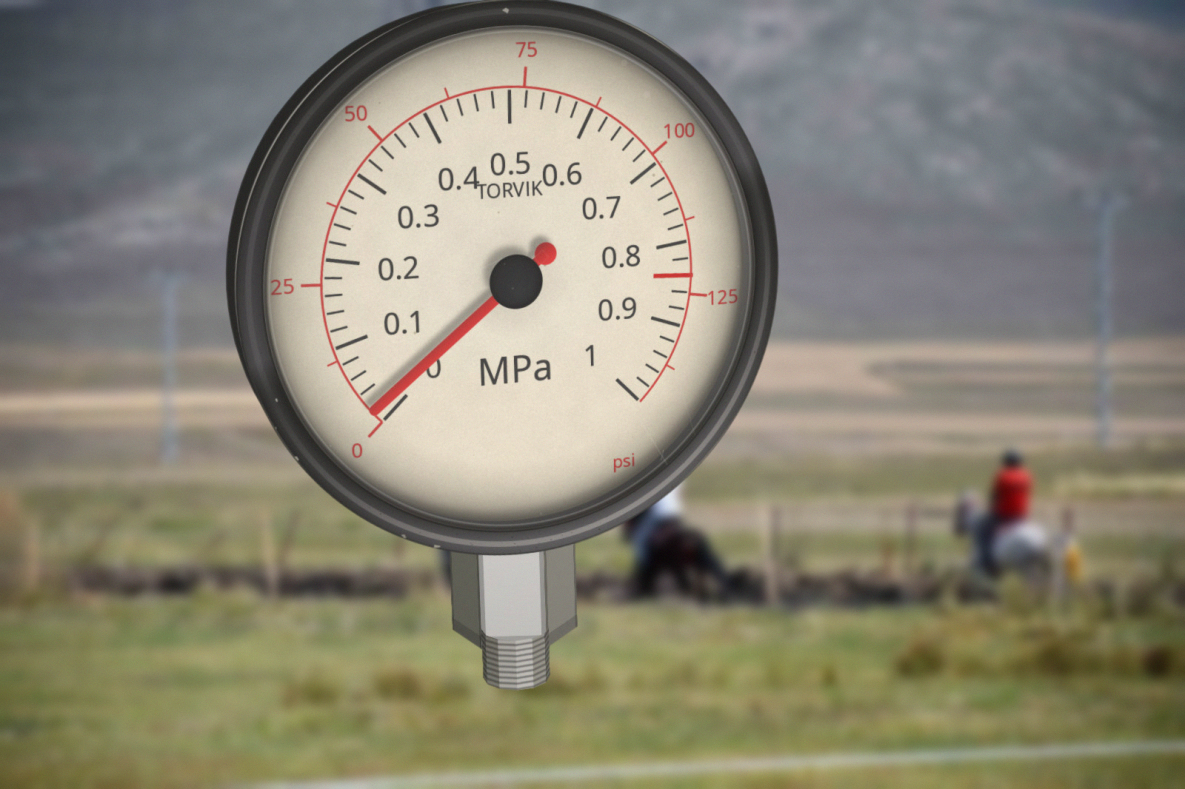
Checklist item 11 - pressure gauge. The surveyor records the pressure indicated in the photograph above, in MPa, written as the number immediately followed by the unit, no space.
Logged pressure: 0.02MPa
